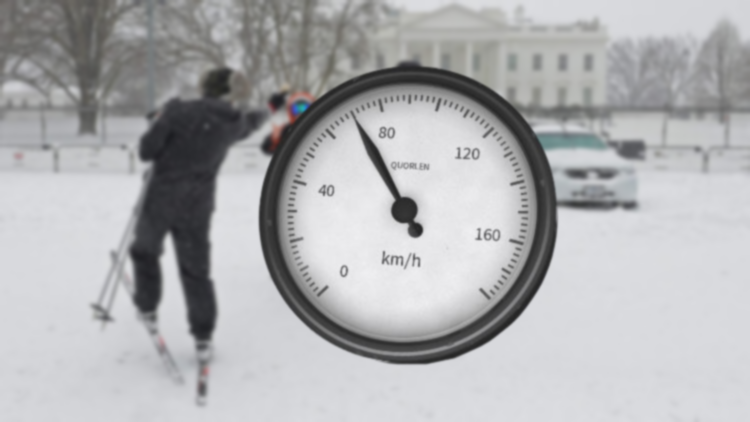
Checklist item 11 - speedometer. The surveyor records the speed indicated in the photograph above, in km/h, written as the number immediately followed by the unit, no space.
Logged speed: 70km/h
